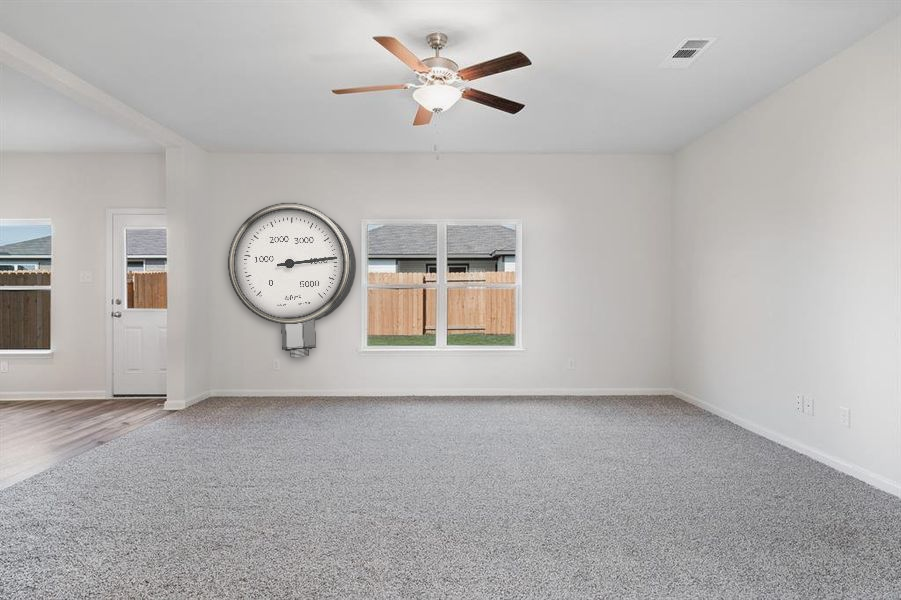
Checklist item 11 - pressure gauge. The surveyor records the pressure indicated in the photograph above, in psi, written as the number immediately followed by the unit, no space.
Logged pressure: 4000psi
